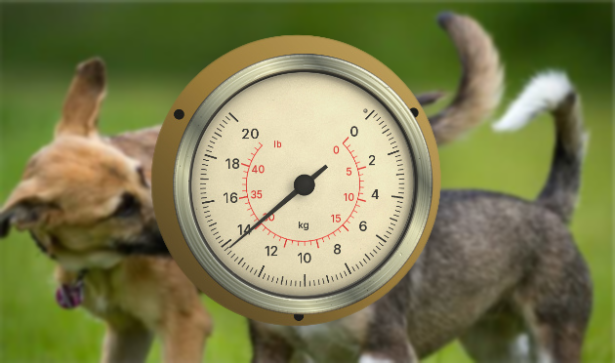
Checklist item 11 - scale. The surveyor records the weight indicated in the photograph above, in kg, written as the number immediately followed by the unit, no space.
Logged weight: 13.8kg
